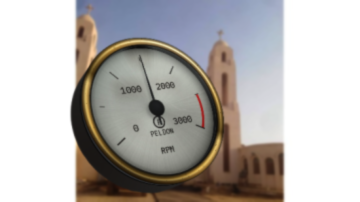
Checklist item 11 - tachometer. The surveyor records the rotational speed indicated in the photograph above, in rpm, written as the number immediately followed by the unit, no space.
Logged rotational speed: 1500rpm
